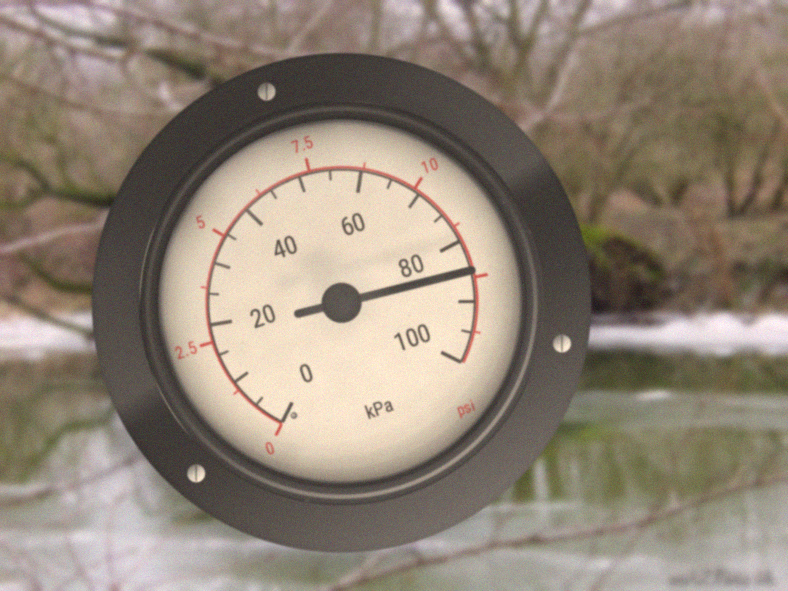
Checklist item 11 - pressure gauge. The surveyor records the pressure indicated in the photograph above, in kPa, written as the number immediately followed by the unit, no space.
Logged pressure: 85kPa
